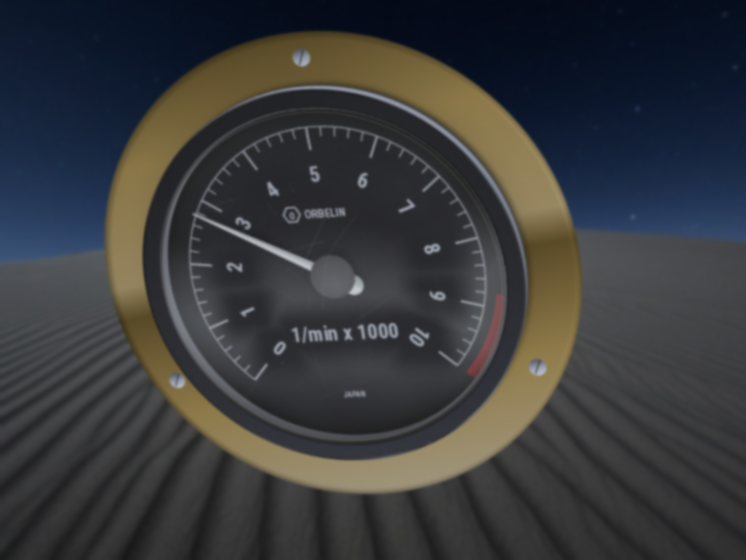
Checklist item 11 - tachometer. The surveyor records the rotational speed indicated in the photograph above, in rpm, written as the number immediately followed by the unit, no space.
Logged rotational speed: 2800rpm
